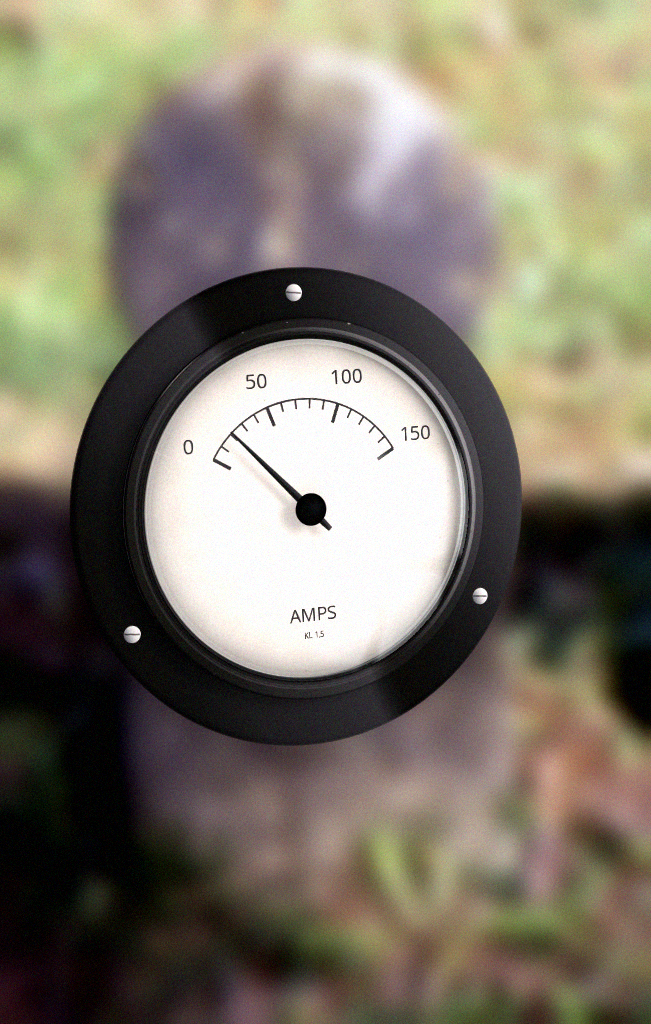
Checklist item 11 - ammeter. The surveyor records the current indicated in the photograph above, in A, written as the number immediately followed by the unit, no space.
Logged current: 20A
